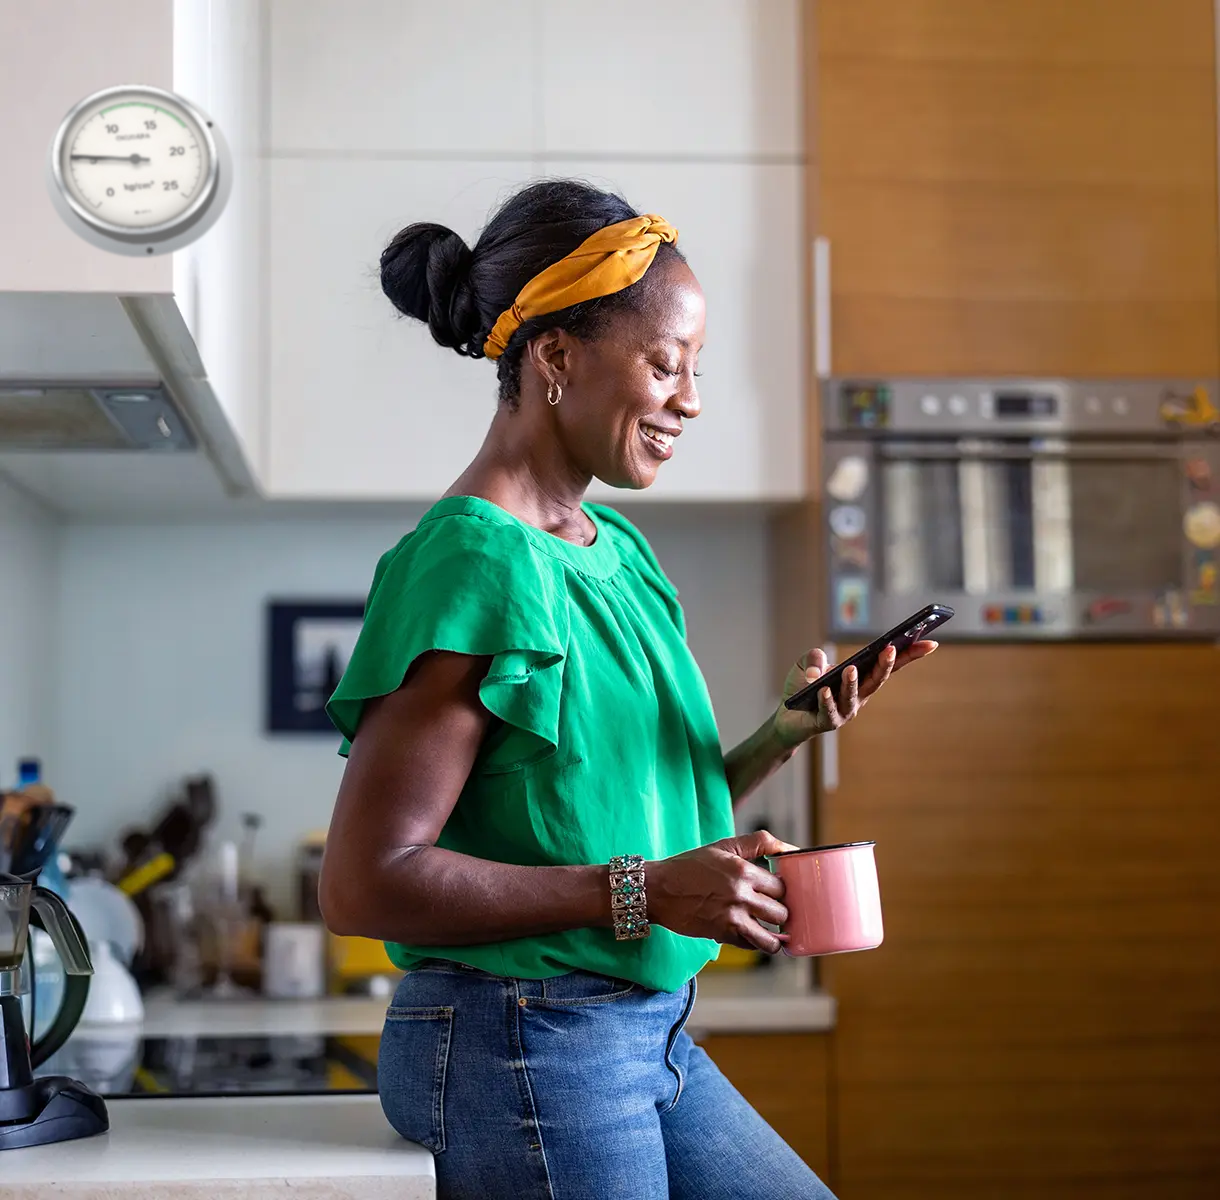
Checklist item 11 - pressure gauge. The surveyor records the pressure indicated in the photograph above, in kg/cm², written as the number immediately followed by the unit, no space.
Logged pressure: 5kg/cm²
